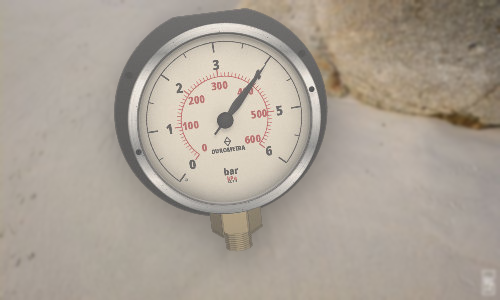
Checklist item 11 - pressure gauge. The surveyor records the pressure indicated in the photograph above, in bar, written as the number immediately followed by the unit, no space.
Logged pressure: 4bar
